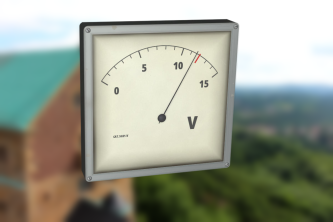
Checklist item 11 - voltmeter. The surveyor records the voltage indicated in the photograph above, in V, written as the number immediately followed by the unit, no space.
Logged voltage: 11.5V
